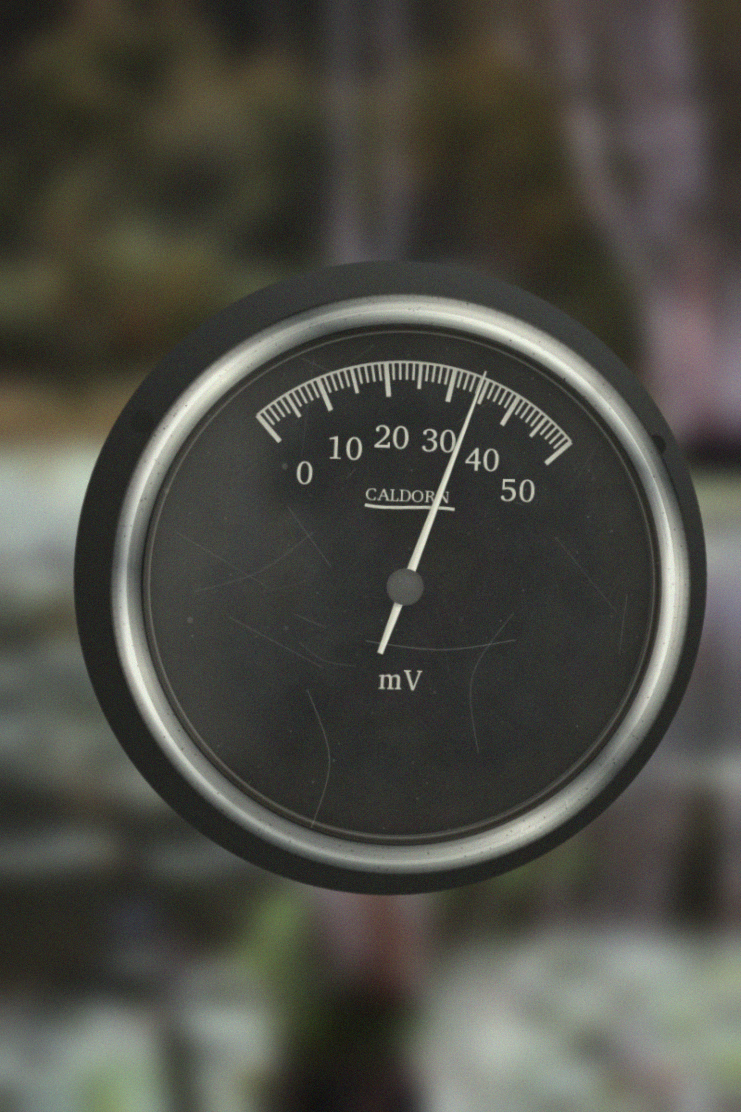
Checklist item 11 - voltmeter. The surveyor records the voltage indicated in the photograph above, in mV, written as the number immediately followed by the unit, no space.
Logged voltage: 34mV
